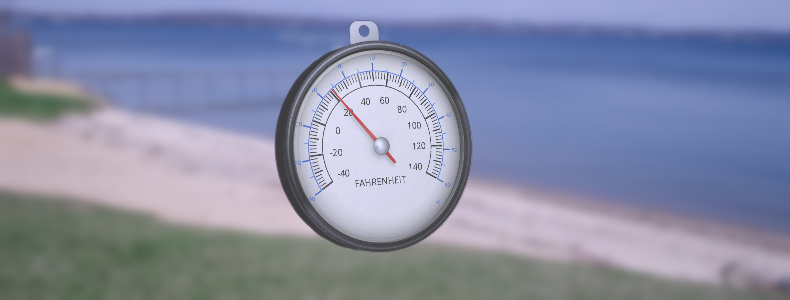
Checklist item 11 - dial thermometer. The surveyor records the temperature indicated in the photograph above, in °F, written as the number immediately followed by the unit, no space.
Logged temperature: 20°F
